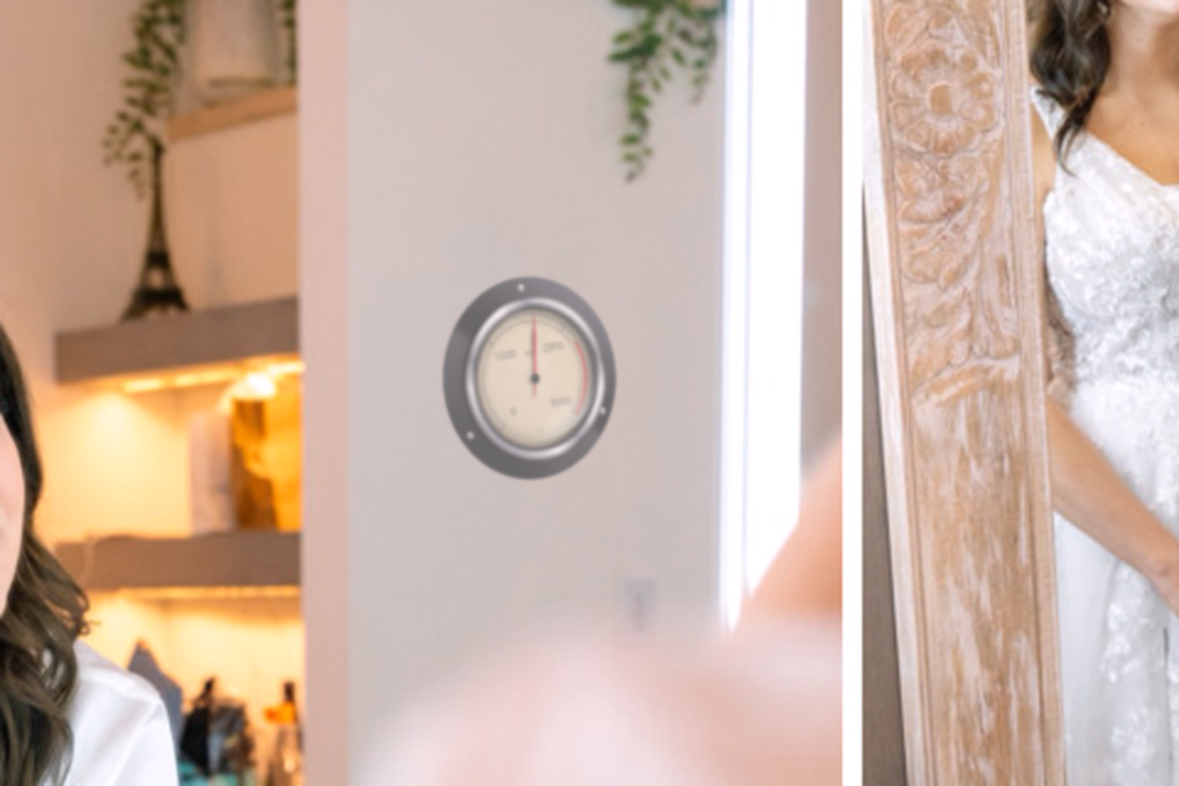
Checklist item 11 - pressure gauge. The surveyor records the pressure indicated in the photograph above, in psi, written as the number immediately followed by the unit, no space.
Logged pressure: 1600psi
